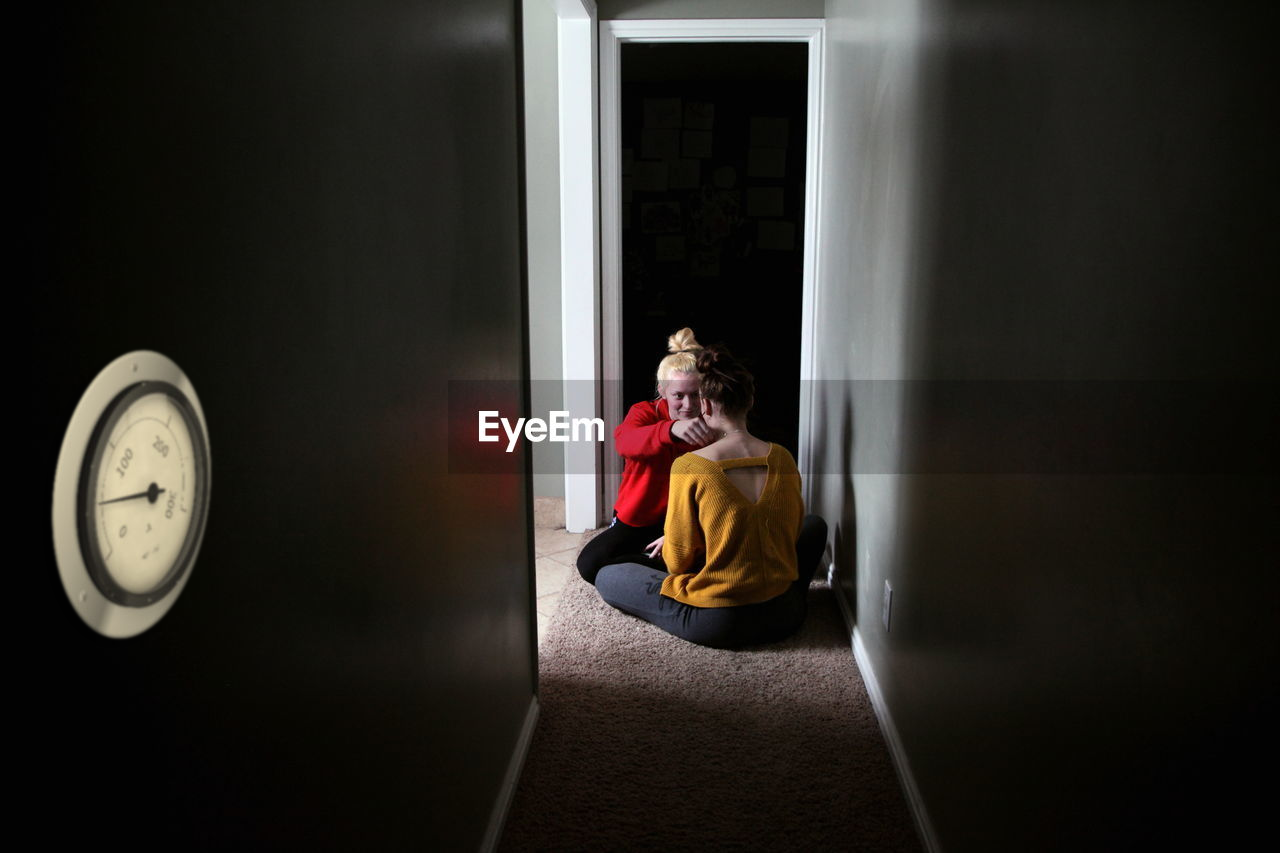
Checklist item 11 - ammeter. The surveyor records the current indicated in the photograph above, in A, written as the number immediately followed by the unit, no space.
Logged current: 50A
